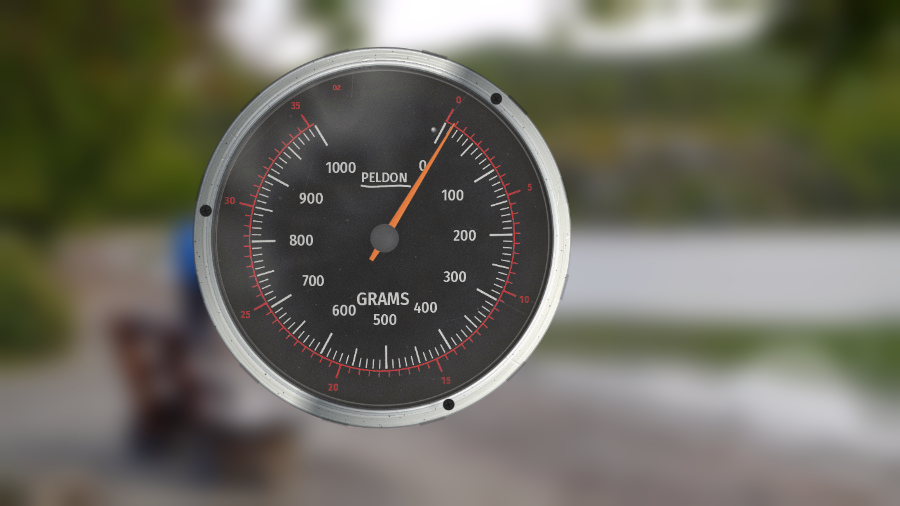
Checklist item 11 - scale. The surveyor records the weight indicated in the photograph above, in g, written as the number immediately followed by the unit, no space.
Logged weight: 10g
